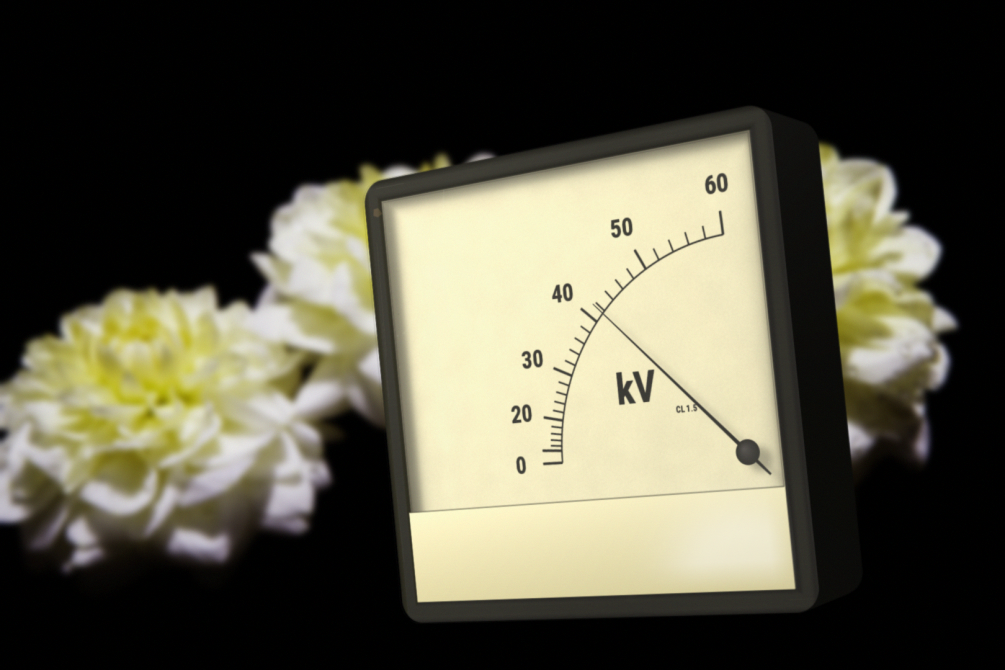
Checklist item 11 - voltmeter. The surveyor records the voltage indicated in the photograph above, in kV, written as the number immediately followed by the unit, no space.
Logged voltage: 42kV
